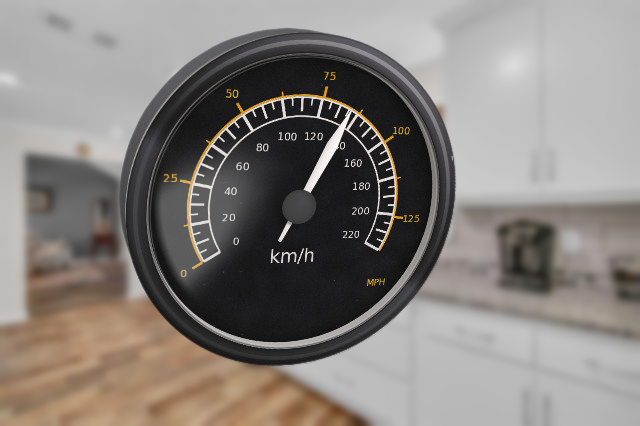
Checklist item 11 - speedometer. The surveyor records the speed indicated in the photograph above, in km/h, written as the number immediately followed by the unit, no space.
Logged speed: 135km/h
